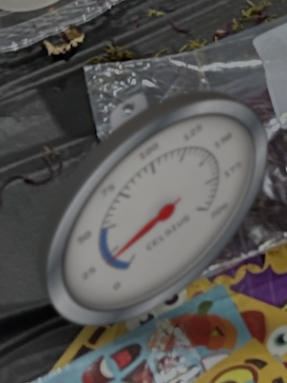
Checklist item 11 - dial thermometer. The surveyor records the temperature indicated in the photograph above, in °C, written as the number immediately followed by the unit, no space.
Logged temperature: 25°C
